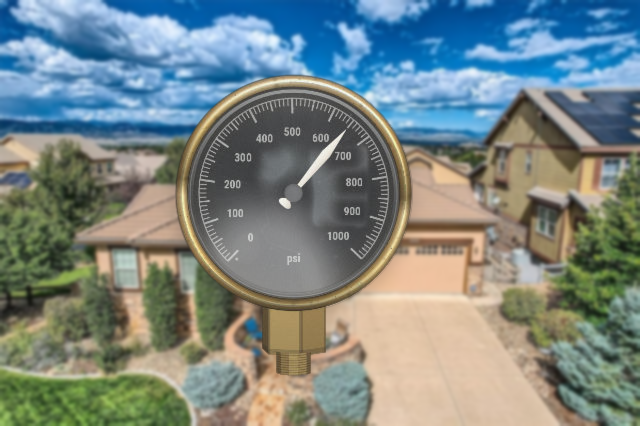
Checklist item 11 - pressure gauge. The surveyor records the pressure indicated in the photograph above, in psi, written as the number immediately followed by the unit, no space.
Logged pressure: 650psi
